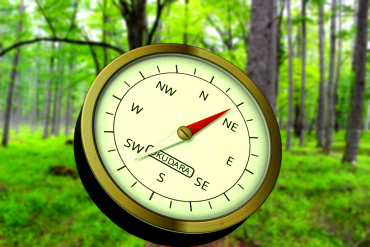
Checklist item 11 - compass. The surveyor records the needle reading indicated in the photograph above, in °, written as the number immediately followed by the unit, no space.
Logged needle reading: 30°
